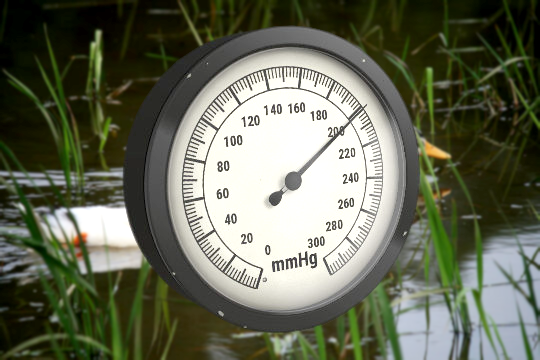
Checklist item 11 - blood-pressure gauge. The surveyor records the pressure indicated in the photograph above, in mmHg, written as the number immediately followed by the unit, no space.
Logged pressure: 200mmHg
